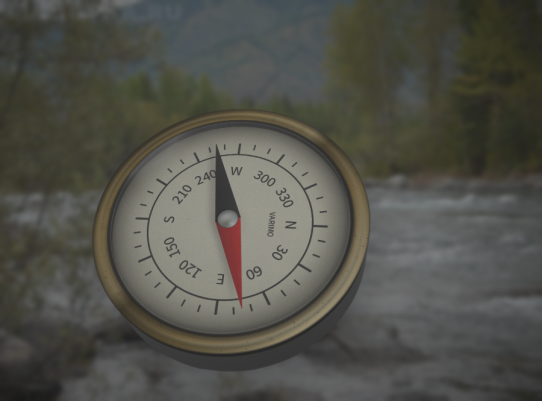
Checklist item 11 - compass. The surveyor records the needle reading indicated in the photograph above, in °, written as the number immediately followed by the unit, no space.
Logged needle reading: 75°
